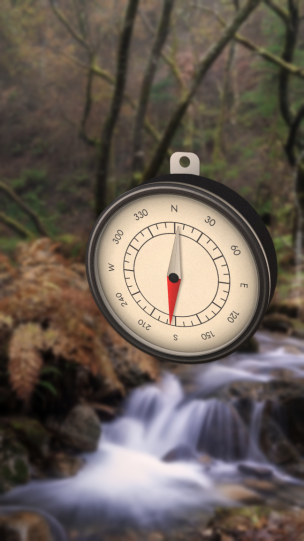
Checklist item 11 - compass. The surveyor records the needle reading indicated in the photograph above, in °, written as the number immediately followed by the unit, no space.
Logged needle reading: 185°
